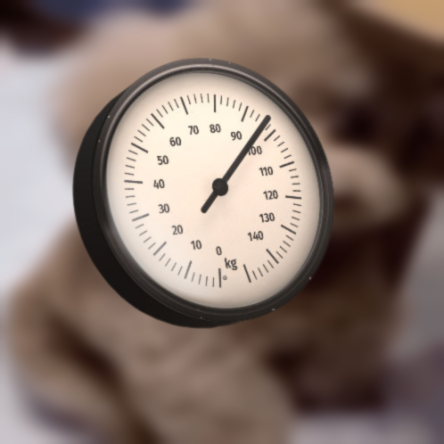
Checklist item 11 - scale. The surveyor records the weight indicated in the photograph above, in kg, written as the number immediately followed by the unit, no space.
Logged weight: 96kg
